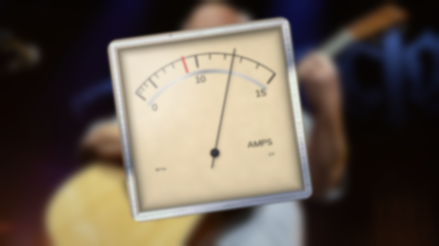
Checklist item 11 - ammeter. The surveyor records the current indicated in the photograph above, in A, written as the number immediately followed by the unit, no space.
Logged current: 12.5A
